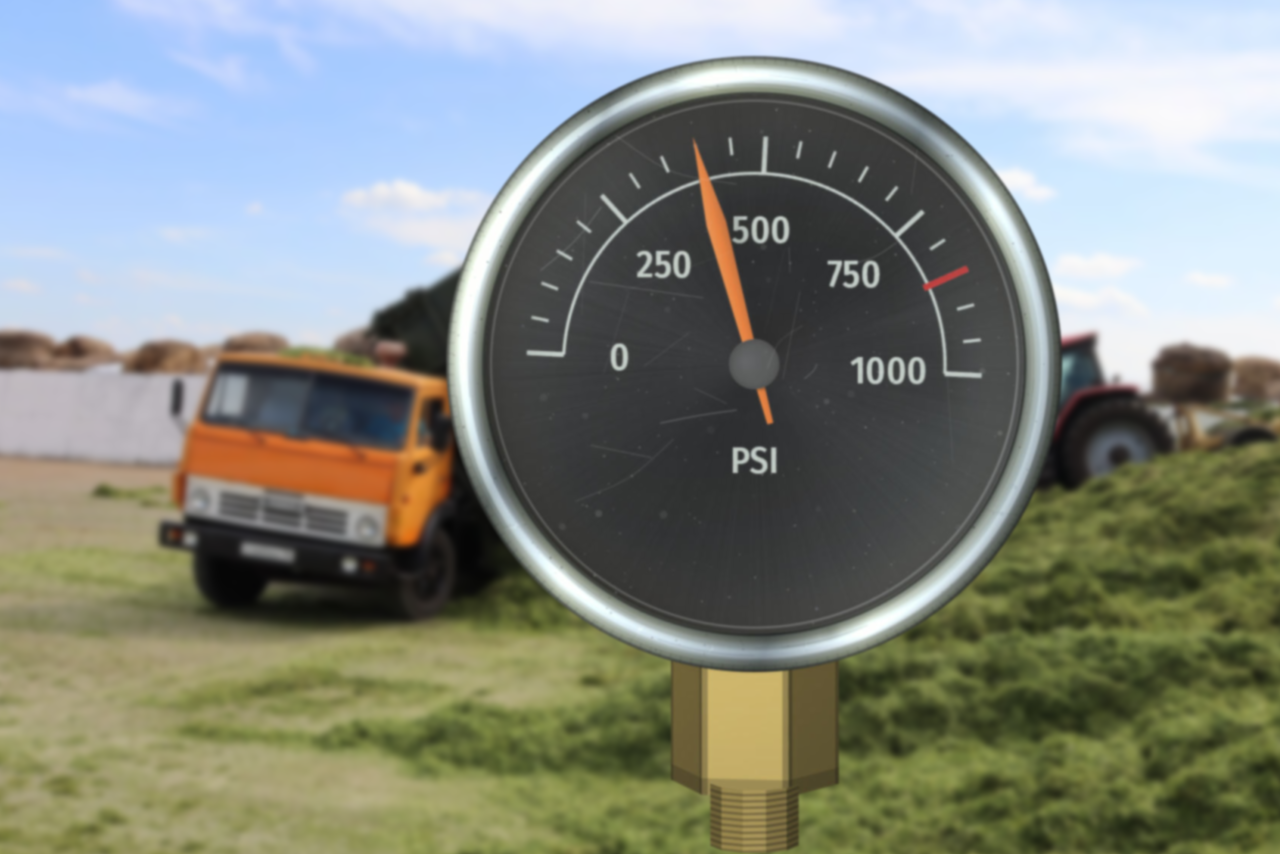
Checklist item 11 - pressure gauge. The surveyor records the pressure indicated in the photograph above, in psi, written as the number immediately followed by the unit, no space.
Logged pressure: 400psi
